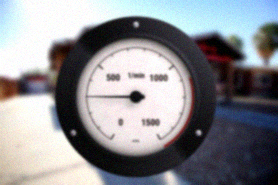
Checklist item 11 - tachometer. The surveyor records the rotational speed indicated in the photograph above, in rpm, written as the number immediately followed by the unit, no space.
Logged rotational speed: 300rpm
